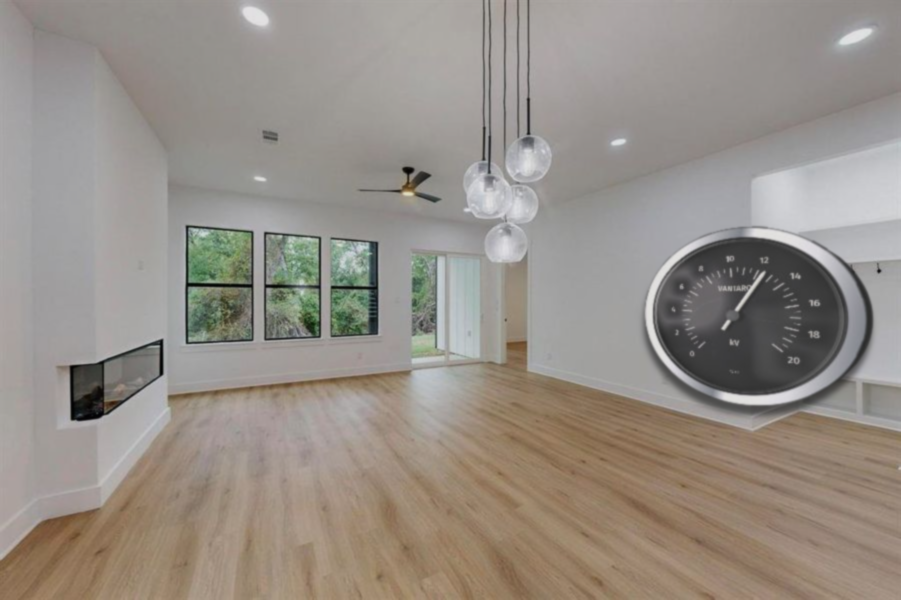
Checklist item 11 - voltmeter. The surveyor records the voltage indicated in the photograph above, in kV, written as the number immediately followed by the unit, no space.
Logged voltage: 12.5kV
